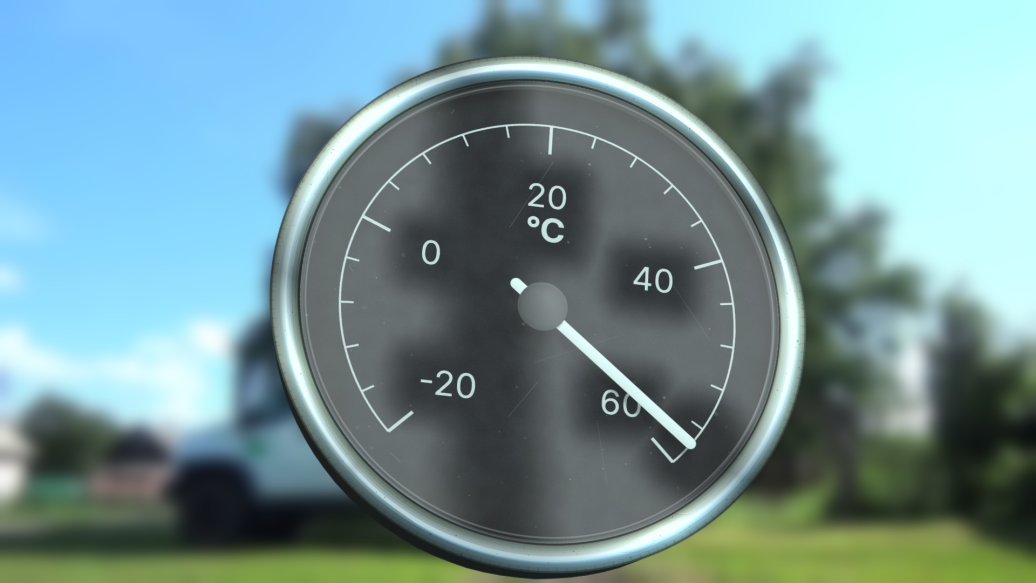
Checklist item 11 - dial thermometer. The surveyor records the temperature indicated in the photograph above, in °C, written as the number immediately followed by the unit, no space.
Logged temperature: 58°C
